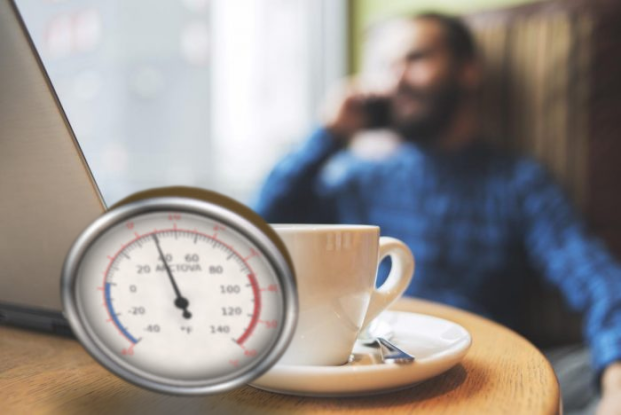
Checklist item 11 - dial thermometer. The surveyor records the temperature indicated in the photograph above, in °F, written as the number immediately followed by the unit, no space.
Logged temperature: 40°F
